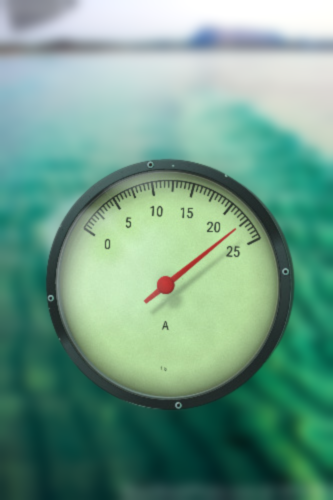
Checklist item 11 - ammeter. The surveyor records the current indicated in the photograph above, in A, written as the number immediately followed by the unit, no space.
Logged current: 22.5A
